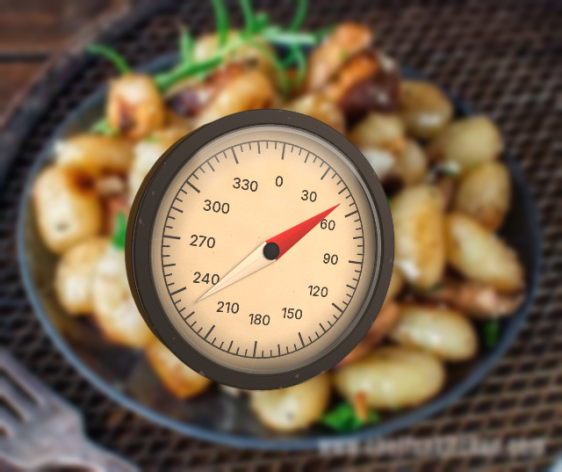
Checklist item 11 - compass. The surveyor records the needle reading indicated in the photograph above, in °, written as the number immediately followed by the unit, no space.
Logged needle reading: 50°
